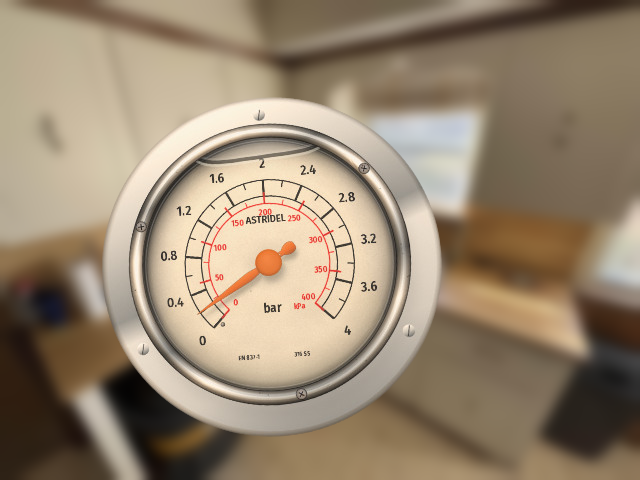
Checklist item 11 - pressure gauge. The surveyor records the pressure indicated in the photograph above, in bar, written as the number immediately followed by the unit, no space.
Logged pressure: 0.2bar
